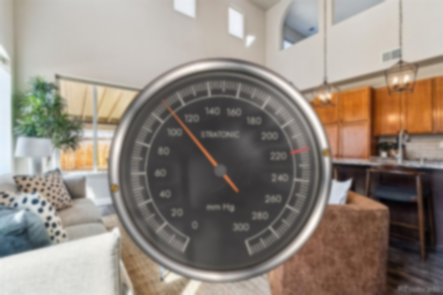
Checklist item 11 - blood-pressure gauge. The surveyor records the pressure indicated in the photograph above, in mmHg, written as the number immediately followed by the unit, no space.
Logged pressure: 110mmHg
